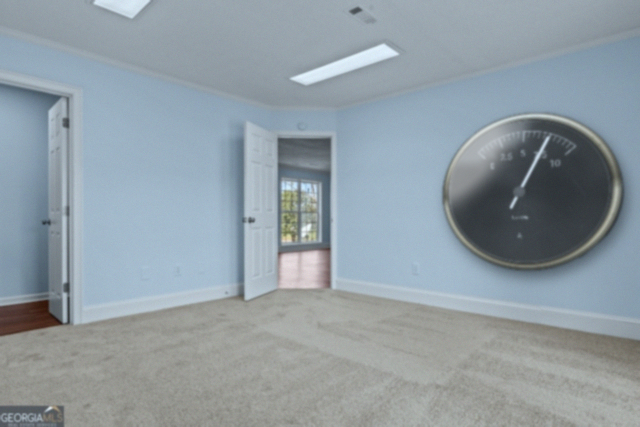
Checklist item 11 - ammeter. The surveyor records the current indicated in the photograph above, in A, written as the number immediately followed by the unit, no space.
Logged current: 7.5A
